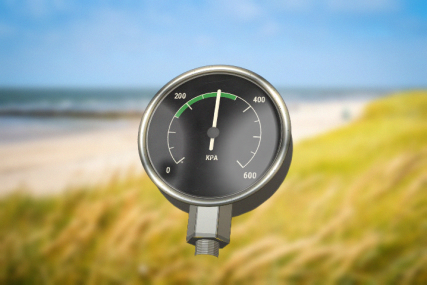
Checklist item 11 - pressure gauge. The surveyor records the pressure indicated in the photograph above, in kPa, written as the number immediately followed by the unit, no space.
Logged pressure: 300kPa
